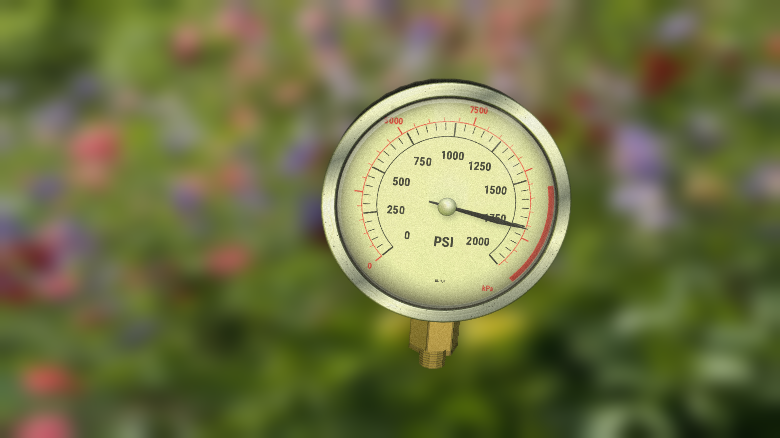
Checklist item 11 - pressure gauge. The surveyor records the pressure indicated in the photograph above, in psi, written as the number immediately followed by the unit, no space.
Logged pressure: 1750psi
